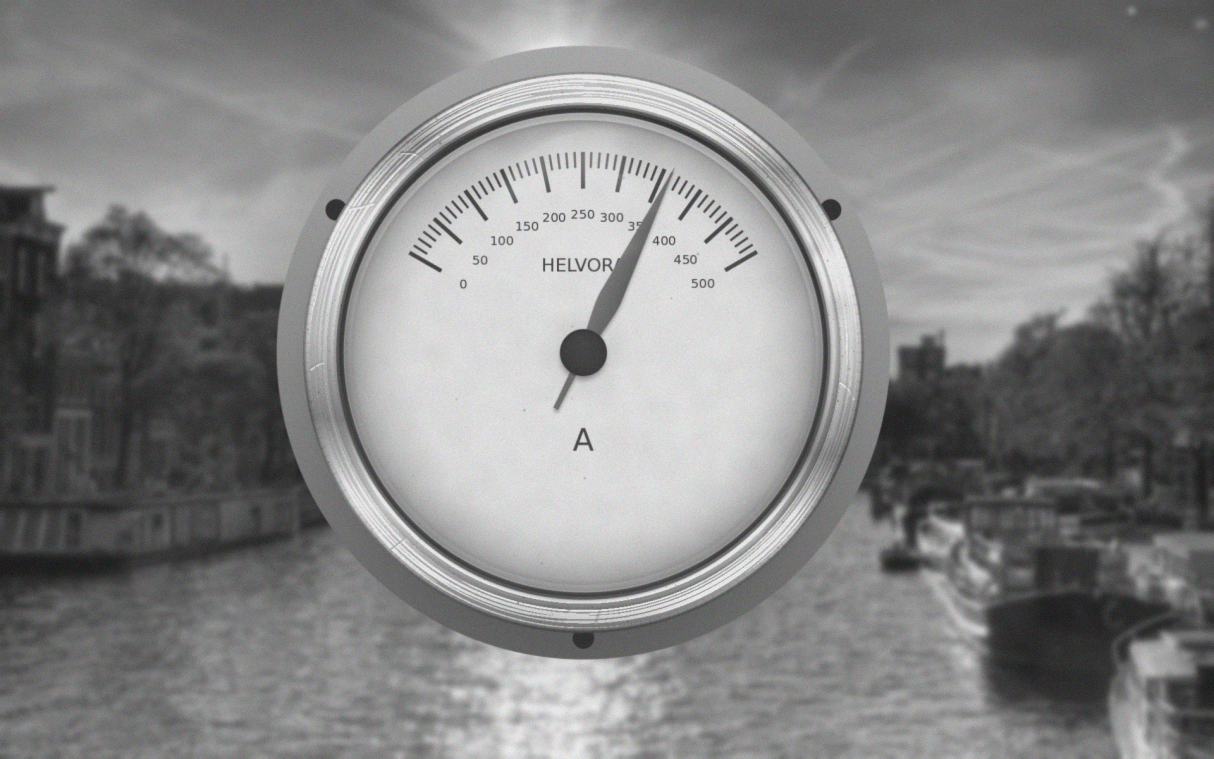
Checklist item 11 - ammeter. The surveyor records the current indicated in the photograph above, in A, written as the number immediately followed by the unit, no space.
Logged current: 360A
